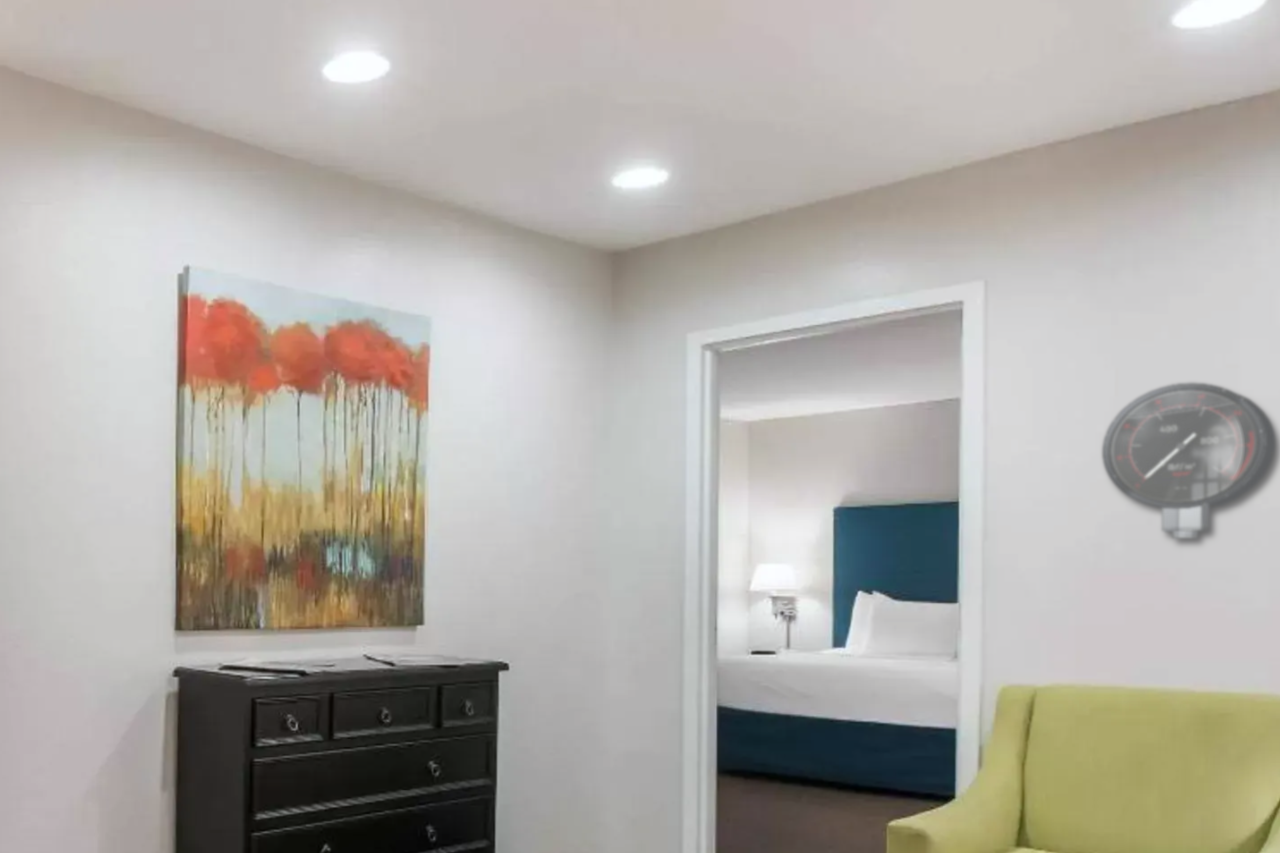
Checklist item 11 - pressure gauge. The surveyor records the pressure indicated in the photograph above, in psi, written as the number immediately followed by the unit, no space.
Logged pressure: 0psi
